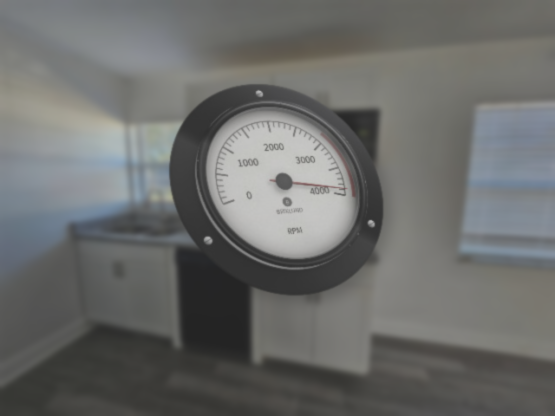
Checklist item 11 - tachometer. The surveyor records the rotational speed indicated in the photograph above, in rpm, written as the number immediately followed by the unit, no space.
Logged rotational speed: 3900rpm
